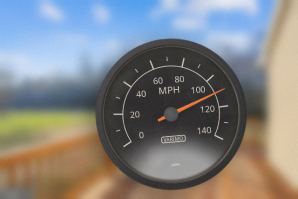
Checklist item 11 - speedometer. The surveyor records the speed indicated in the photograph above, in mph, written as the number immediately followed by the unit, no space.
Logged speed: 110mph
